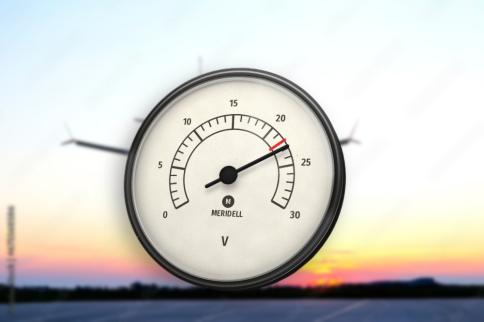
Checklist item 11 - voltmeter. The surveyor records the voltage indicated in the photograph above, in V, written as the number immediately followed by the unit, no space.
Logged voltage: 23V
